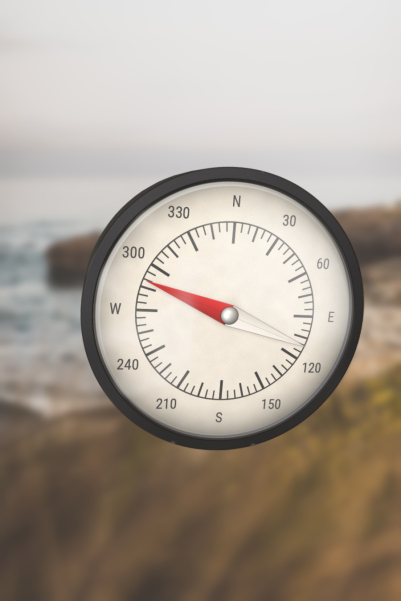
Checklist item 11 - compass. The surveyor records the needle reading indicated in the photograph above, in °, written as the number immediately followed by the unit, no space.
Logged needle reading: 290°
